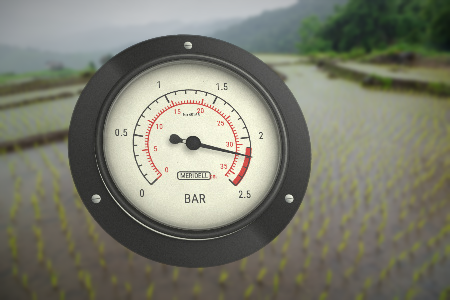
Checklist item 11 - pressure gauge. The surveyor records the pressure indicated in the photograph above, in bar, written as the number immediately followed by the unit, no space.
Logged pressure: 2.2bar
